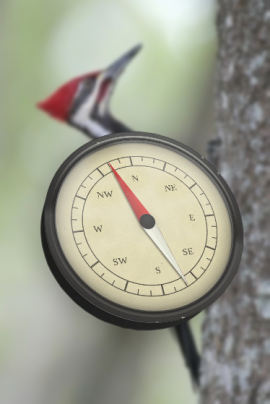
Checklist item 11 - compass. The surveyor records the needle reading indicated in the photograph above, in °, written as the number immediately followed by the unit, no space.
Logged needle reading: 340°
